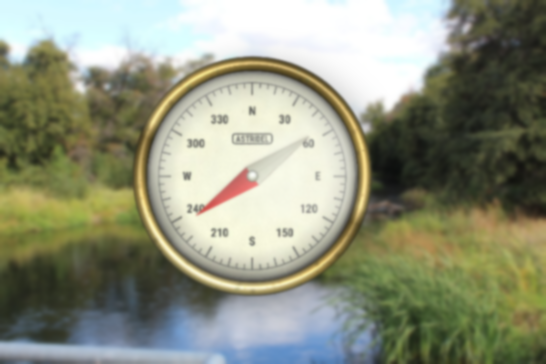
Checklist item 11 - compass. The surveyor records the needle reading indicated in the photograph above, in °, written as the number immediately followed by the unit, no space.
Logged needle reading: 235°
